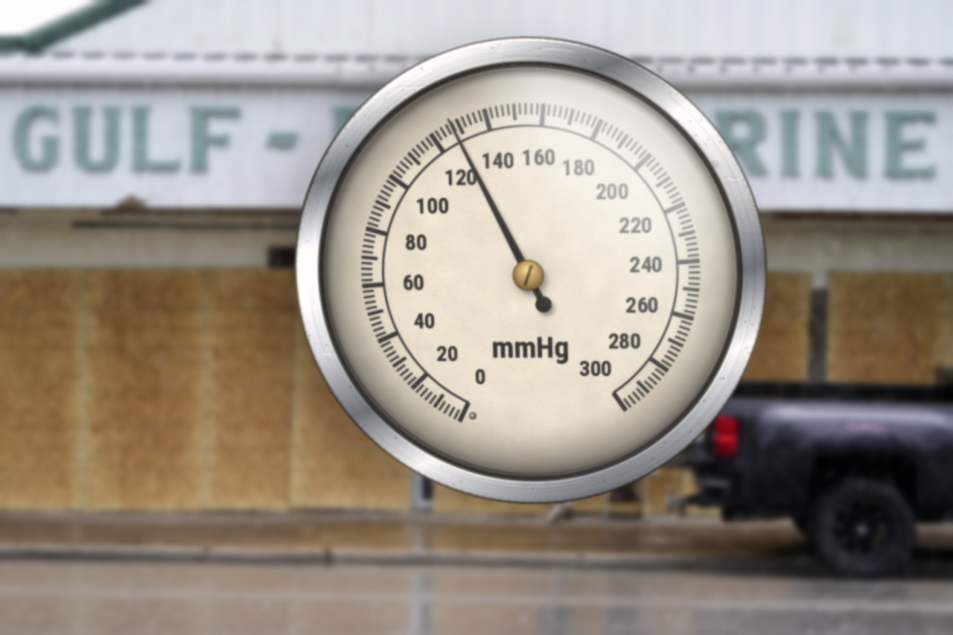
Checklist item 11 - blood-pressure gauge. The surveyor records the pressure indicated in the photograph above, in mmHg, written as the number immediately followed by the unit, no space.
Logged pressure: 128mmHg
